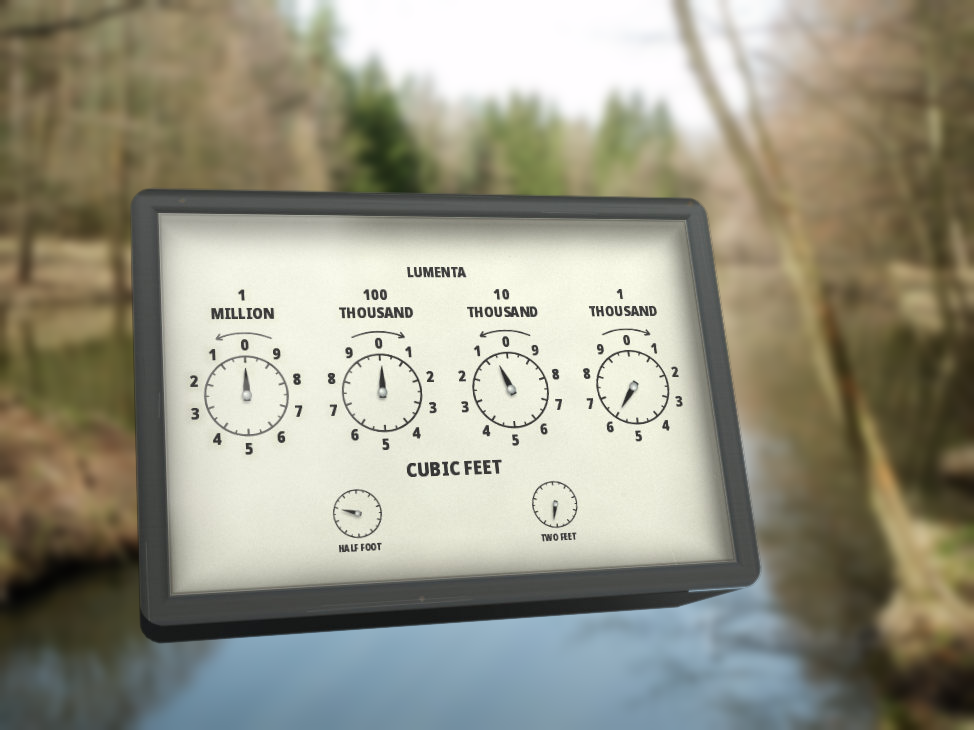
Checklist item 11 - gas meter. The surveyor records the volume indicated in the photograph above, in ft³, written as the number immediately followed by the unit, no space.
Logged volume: 600ft³
